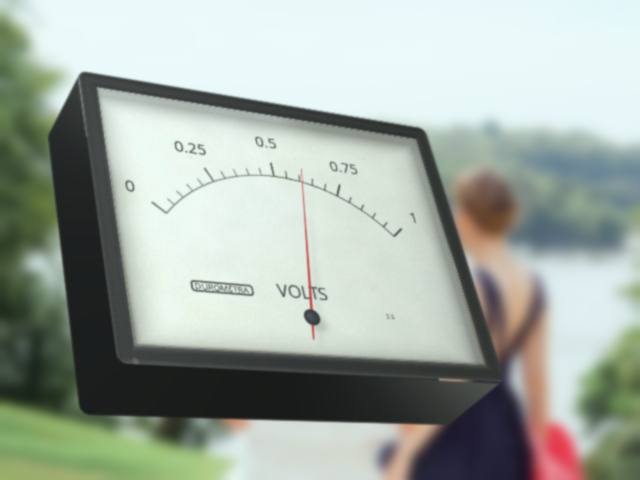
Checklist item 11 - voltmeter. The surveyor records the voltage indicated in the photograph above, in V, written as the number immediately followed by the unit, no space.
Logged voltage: 0.6V
